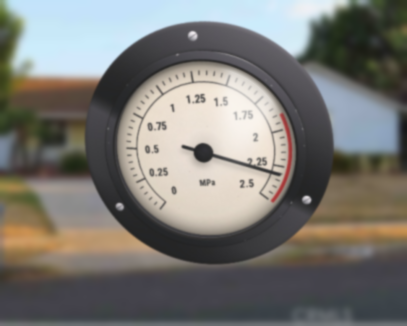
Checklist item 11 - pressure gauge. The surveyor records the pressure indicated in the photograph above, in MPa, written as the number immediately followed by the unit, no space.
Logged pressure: 2.3MPa
